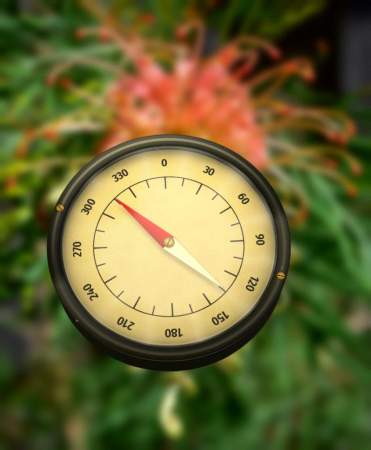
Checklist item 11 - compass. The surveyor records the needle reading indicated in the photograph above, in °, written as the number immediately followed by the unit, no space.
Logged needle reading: 315°
